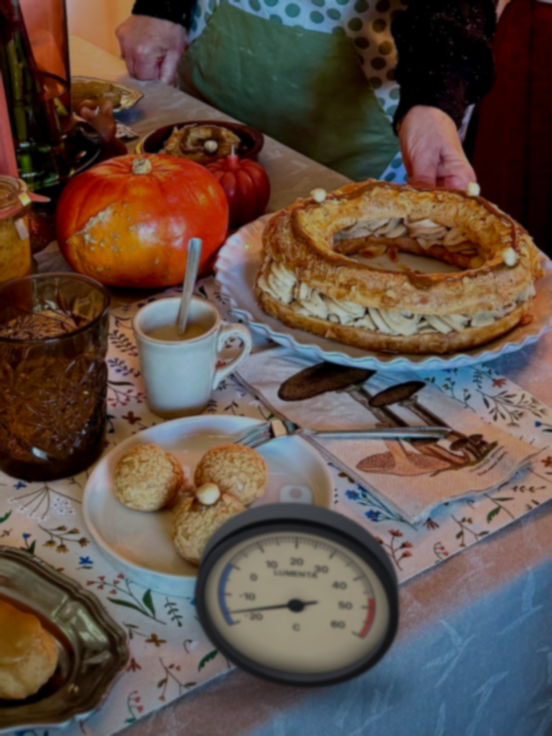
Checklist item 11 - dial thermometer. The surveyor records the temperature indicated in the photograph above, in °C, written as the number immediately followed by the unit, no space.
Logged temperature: -15°C
